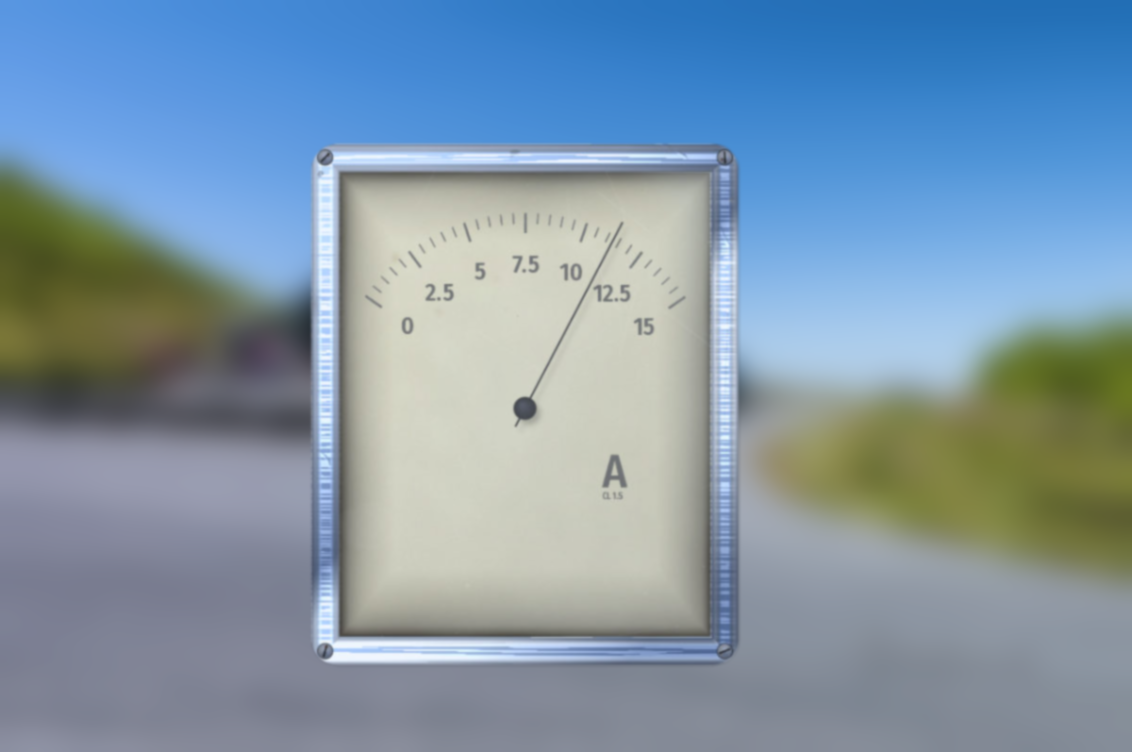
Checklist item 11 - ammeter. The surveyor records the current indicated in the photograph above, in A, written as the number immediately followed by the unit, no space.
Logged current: 11.25A
